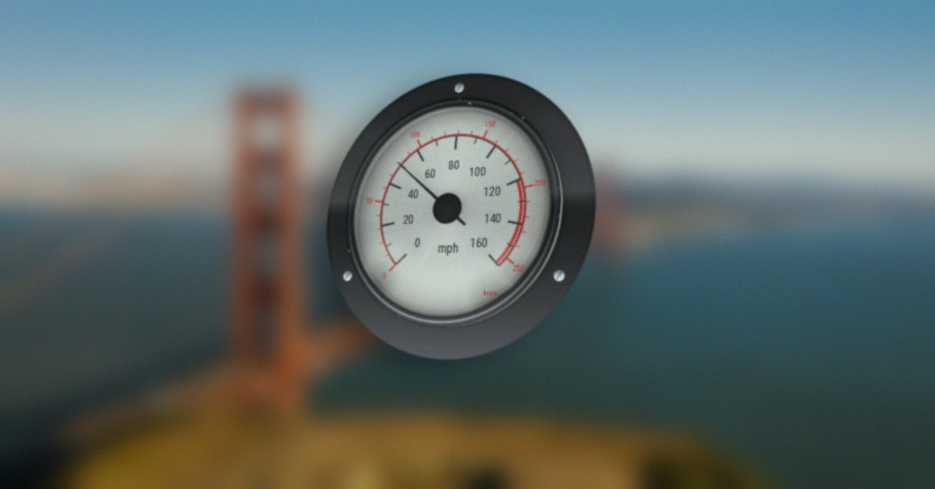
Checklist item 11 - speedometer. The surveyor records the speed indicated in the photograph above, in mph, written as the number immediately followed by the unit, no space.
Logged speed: 50mph
